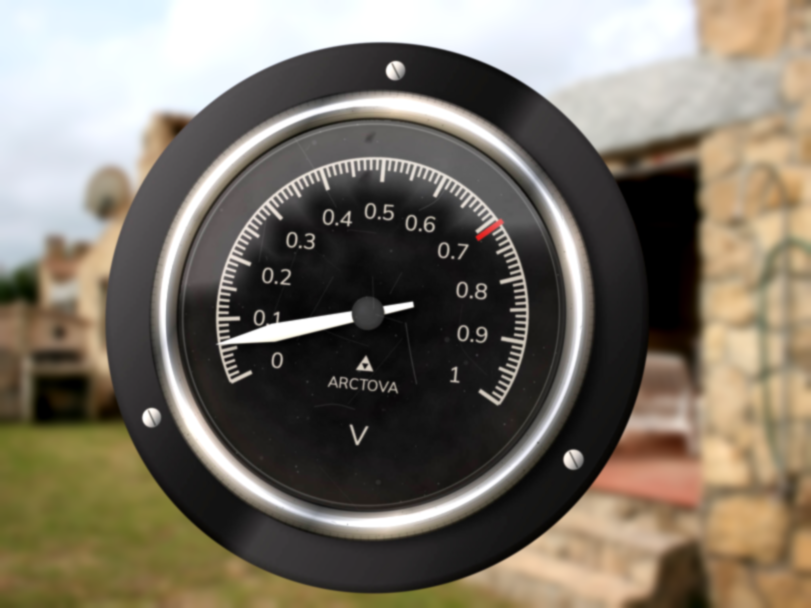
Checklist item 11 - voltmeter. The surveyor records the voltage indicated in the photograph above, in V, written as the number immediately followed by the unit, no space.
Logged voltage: 0.06V
